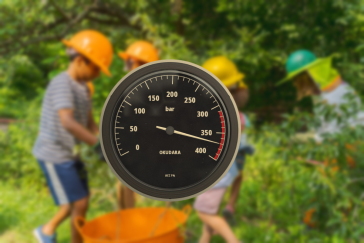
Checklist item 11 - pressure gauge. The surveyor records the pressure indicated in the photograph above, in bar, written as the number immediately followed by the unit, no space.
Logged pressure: 370bar
